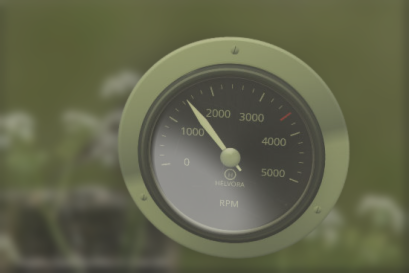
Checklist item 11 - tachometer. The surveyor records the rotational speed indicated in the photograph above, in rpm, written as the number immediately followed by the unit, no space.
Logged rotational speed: 1500rpm
